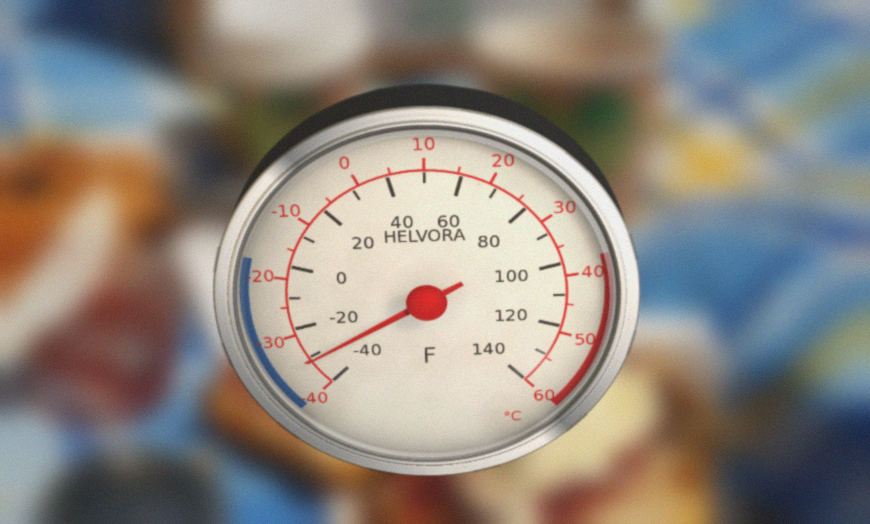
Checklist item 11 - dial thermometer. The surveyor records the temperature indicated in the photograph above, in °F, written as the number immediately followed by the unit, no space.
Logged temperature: -30°F
